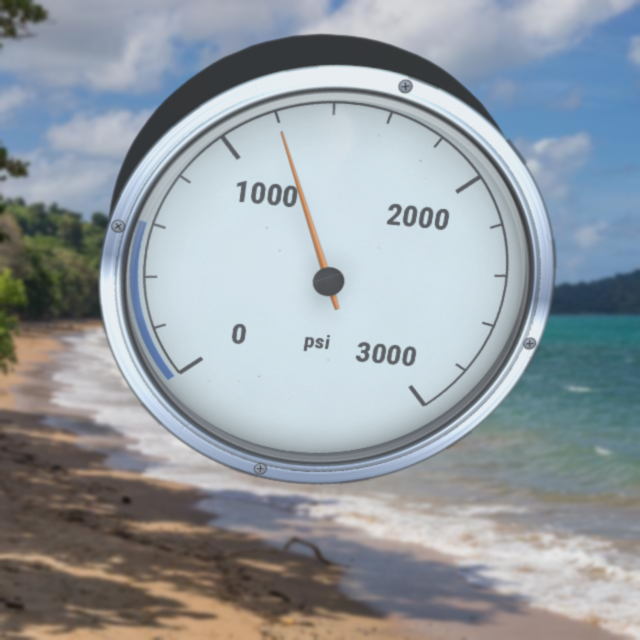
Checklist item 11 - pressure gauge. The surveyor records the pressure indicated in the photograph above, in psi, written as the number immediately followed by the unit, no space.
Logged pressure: 1200psi
